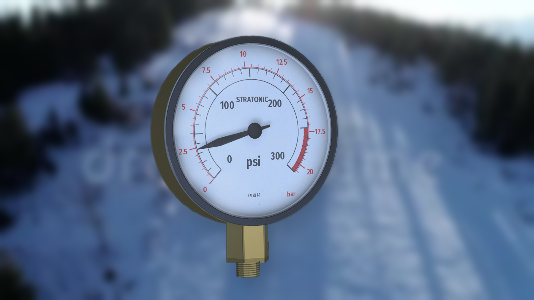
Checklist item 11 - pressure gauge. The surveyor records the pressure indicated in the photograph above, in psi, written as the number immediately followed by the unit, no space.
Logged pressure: 35psi
